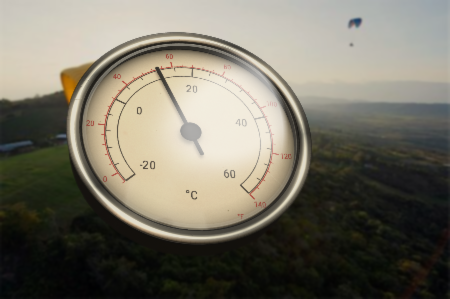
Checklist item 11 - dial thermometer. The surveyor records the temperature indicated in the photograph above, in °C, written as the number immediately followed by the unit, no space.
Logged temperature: 12°C
